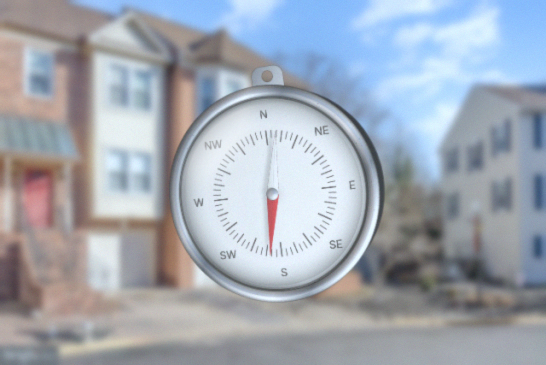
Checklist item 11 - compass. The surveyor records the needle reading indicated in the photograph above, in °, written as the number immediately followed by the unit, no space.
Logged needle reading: 190°
